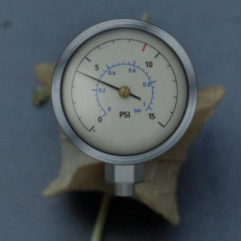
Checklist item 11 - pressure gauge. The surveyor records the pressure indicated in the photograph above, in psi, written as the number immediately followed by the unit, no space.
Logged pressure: 4psi
